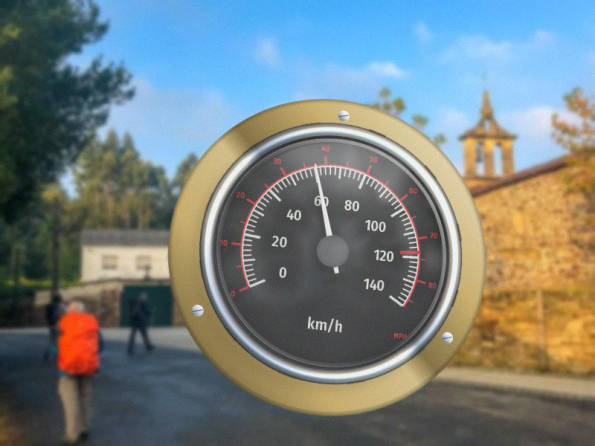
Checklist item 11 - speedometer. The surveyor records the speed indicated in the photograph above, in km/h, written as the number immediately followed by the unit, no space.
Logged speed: 60km/h
